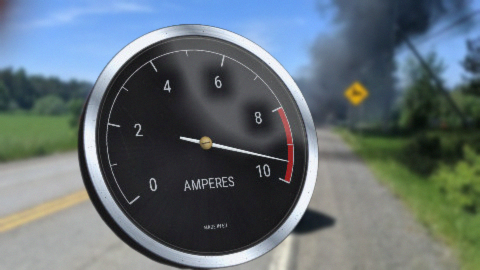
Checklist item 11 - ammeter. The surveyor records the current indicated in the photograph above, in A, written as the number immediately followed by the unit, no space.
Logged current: 9.5A
